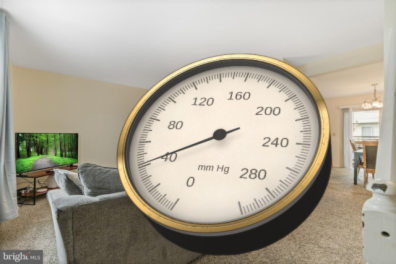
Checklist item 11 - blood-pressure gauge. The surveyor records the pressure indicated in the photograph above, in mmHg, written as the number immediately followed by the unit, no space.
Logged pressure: 40mmHg
